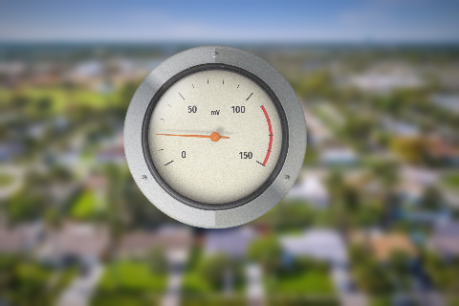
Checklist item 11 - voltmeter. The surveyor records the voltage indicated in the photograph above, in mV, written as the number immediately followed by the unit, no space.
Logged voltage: 20mV
